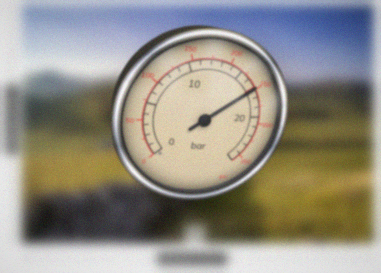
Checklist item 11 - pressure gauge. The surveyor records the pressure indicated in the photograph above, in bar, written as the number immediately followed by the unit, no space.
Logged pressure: 17bar
